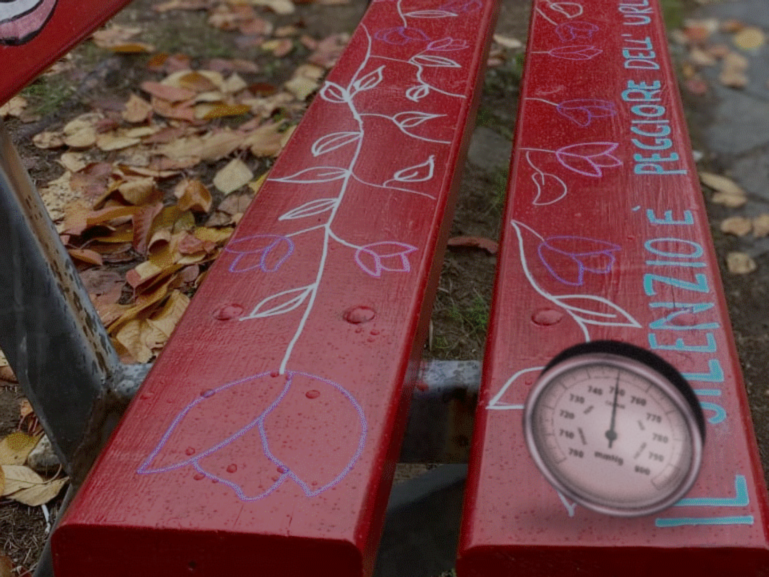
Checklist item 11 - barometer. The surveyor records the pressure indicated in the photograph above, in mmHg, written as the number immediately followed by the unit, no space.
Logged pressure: 750mmHg
